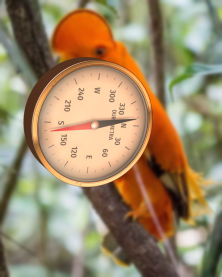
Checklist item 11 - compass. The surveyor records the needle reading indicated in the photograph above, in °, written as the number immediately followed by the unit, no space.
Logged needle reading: 170°
